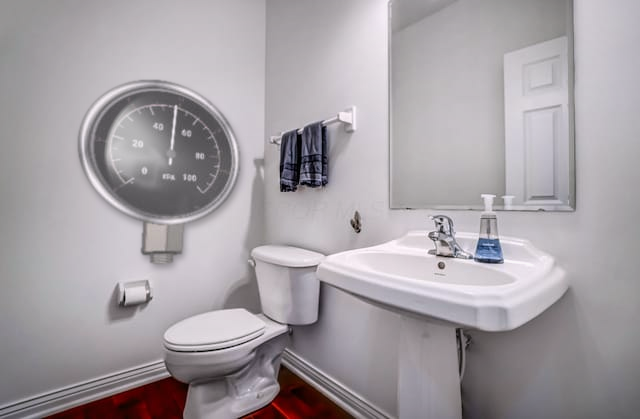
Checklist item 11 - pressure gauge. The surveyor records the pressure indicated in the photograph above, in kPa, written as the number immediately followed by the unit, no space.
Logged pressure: 50kPa
